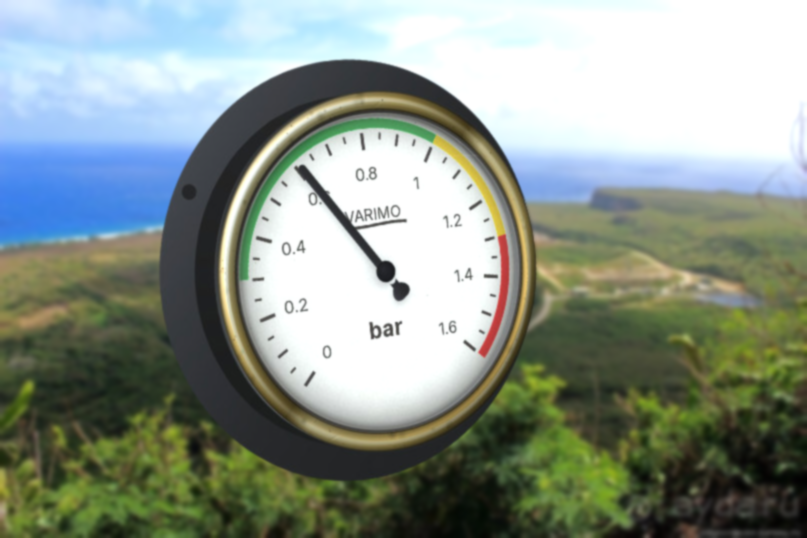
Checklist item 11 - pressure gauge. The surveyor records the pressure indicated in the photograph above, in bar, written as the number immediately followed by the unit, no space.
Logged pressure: 0.6bar
